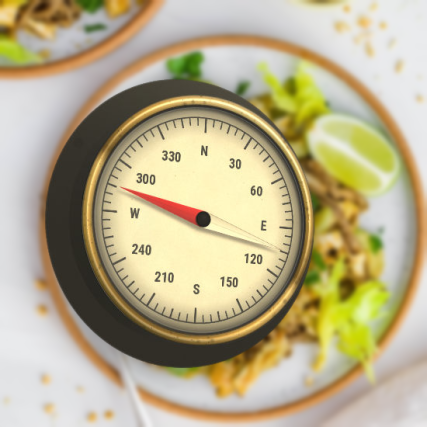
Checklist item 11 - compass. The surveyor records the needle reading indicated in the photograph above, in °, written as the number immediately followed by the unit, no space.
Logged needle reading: 285°
